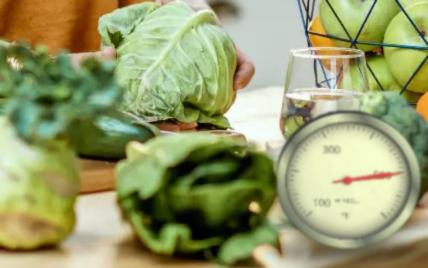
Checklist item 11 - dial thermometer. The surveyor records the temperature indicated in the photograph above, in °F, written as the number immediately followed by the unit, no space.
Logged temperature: 500°F
